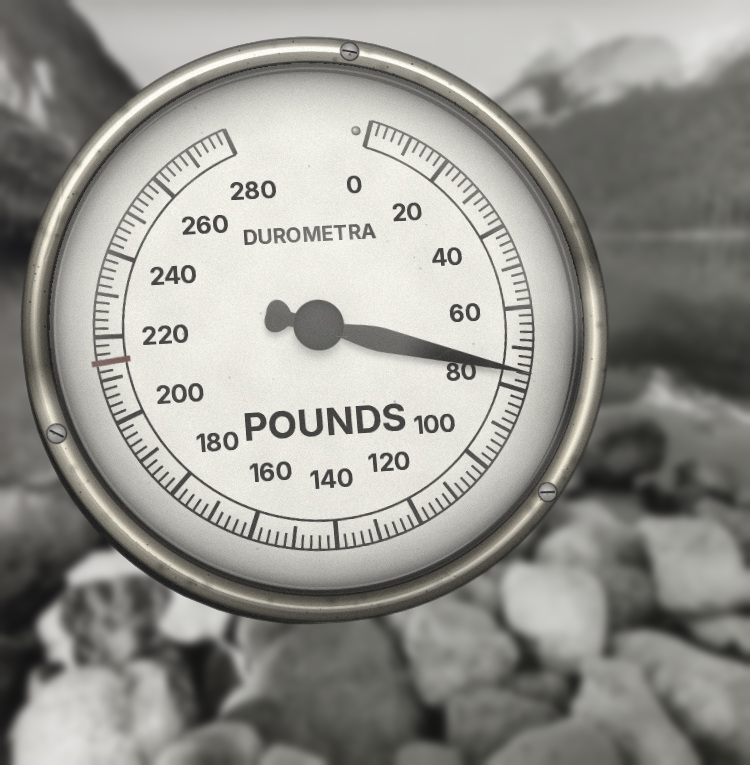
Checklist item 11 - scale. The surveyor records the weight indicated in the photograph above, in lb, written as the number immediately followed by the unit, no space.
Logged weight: 76lb
